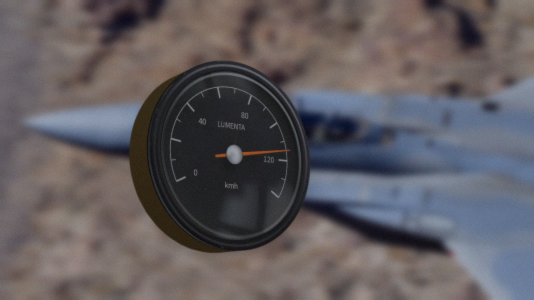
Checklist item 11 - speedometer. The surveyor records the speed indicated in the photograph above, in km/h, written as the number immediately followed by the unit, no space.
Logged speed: 115km/h
